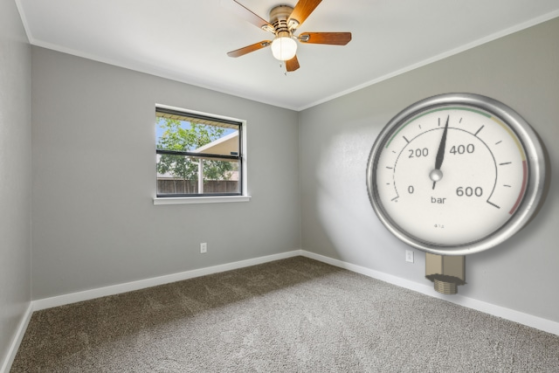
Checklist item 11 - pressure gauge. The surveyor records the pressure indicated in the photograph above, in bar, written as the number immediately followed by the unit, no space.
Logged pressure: 325bar
